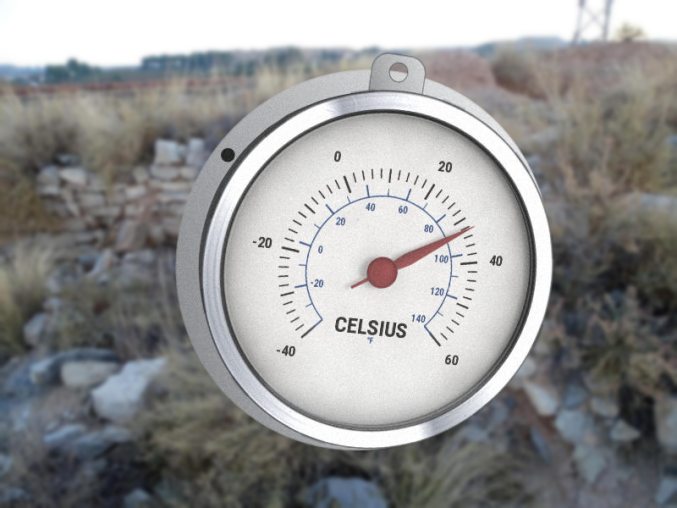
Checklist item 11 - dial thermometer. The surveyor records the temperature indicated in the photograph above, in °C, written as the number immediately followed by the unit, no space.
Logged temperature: 32°C
